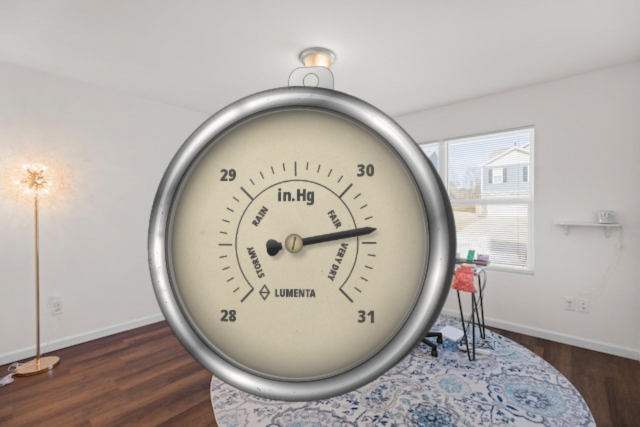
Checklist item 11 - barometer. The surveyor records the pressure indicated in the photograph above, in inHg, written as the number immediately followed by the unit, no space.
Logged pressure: 30.4inHg
